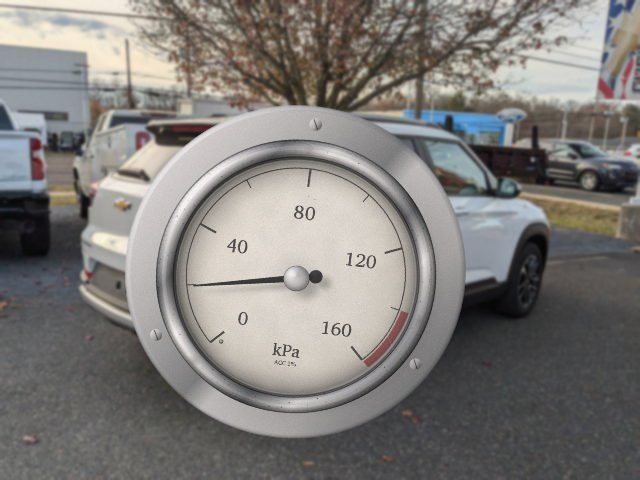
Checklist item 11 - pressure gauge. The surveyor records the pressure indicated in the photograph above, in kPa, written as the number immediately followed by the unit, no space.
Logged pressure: 20kPa
